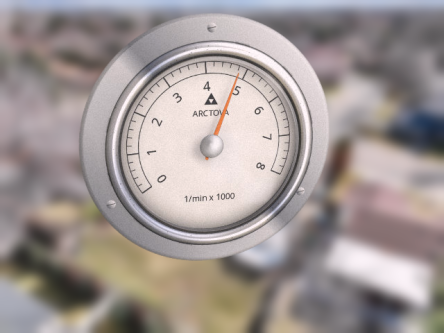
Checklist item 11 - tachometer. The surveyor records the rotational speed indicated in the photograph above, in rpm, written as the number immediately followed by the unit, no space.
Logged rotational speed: 4800rpm
